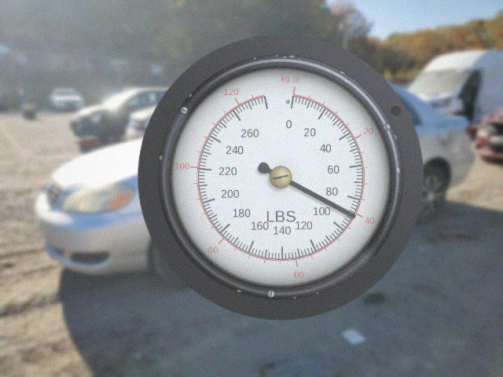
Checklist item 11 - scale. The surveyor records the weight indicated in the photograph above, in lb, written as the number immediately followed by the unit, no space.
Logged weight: 90lb
